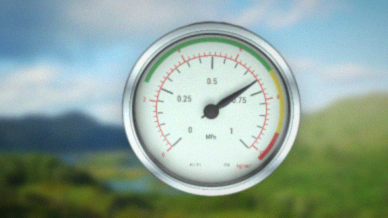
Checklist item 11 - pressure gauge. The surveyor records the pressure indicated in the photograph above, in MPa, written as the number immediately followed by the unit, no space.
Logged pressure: 0.7MPa
